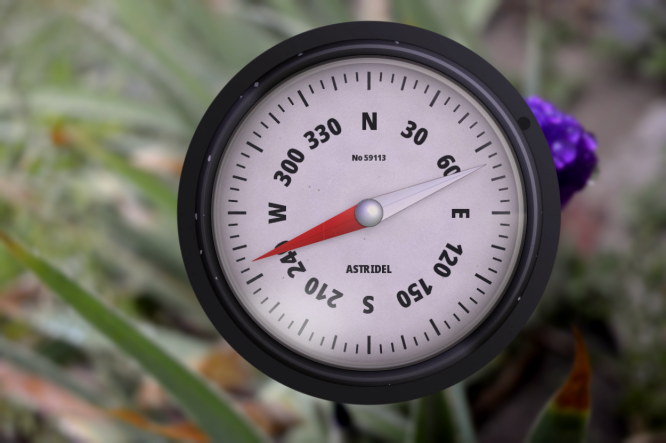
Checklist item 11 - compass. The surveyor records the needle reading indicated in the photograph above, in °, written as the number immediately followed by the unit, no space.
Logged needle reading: 247.5°
